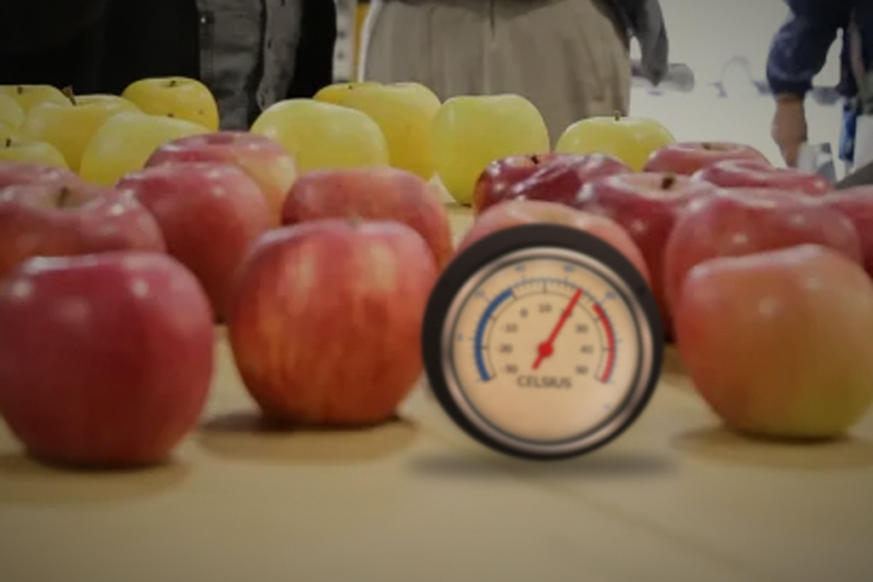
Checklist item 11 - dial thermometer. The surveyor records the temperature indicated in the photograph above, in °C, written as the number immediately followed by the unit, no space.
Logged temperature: 20°C
